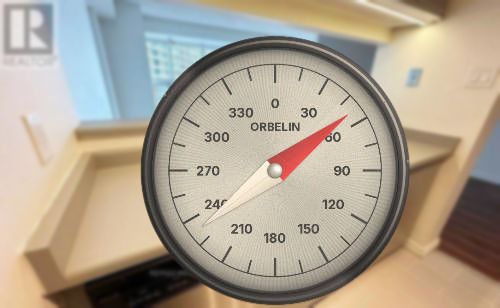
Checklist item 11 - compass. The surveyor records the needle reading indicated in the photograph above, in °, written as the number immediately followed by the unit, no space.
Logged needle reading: 52.5°
